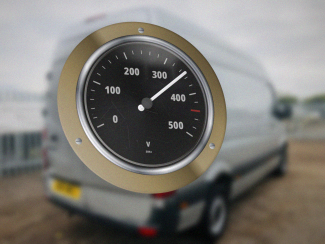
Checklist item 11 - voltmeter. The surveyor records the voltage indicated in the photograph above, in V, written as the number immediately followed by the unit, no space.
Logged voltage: 350V
